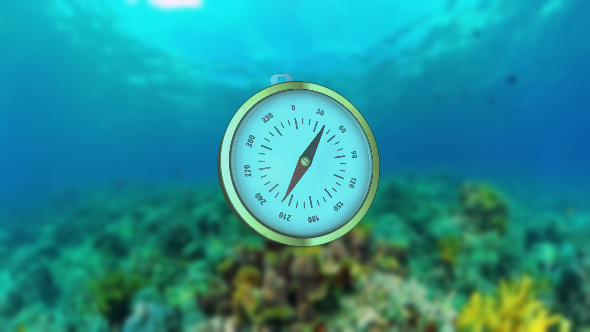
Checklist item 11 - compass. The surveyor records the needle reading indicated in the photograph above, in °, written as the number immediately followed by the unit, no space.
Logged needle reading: 220°
